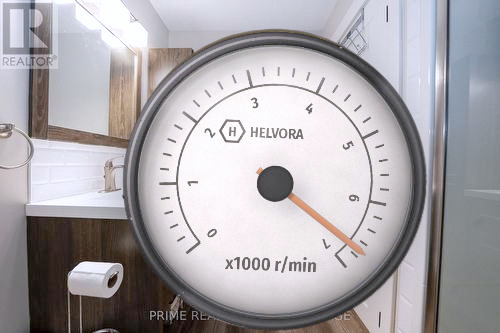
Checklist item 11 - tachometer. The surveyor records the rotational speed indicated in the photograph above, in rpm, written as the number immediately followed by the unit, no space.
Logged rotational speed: 6700rpm
